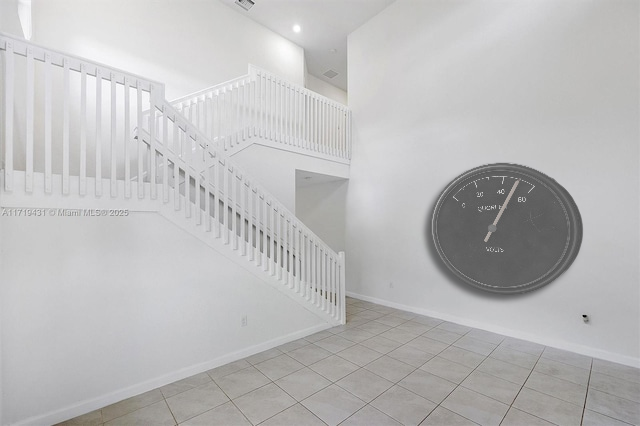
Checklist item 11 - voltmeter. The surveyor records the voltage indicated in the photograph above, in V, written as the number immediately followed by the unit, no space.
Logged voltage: 50V
